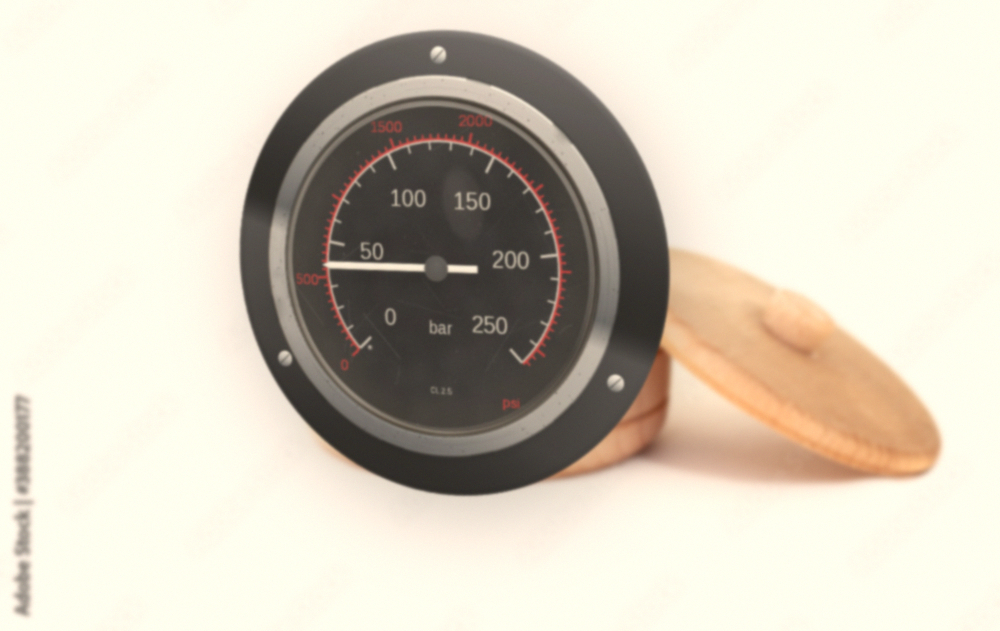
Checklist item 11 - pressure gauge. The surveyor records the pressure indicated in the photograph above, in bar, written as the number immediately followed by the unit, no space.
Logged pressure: 40bar
